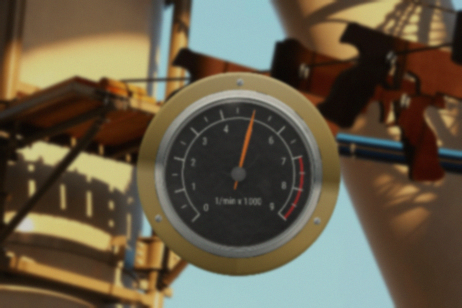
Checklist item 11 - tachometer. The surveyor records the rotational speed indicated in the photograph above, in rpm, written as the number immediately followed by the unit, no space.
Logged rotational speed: 5000rpm
